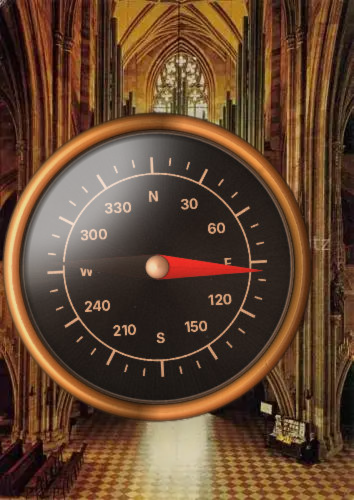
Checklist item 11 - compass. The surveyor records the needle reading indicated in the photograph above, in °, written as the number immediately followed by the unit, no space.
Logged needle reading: 95°
